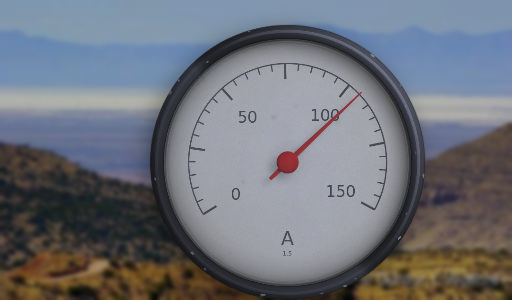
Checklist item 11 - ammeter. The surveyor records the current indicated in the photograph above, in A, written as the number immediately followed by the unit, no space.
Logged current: 105A
